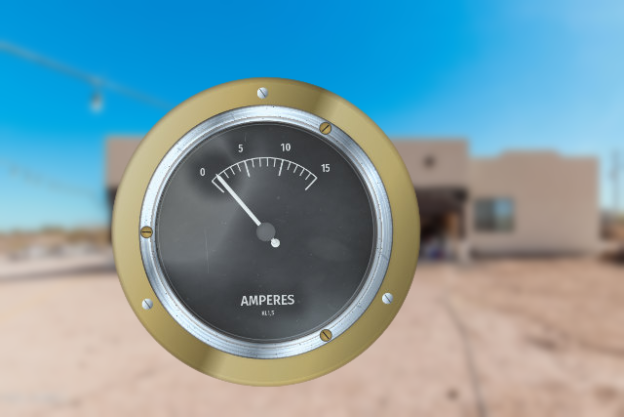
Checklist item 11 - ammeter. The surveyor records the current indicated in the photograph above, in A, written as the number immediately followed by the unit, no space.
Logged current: 1A
